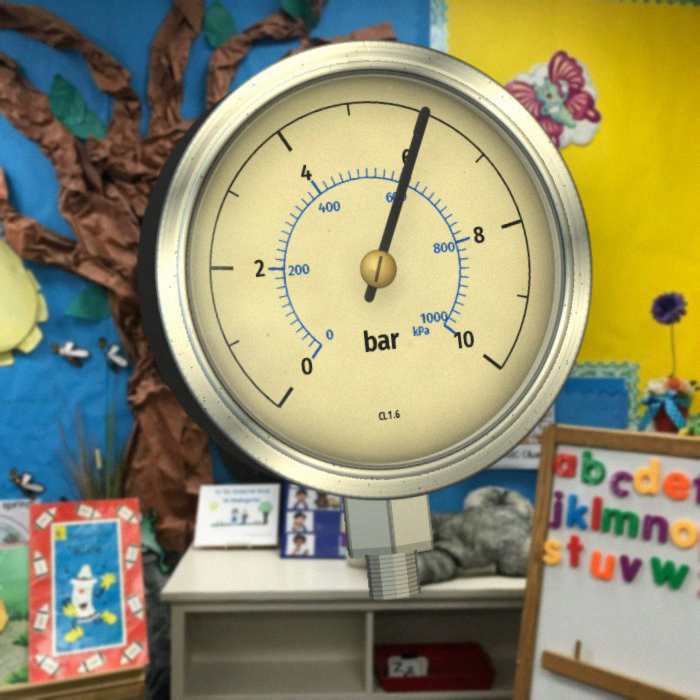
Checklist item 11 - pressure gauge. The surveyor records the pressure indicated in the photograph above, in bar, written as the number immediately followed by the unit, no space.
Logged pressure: 6bar
